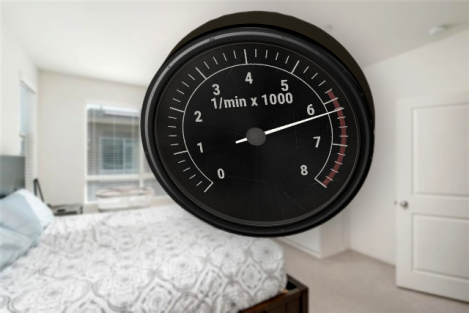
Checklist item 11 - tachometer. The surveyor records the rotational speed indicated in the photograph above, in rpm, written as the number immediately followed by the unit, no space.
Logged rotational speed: 6200rpm
